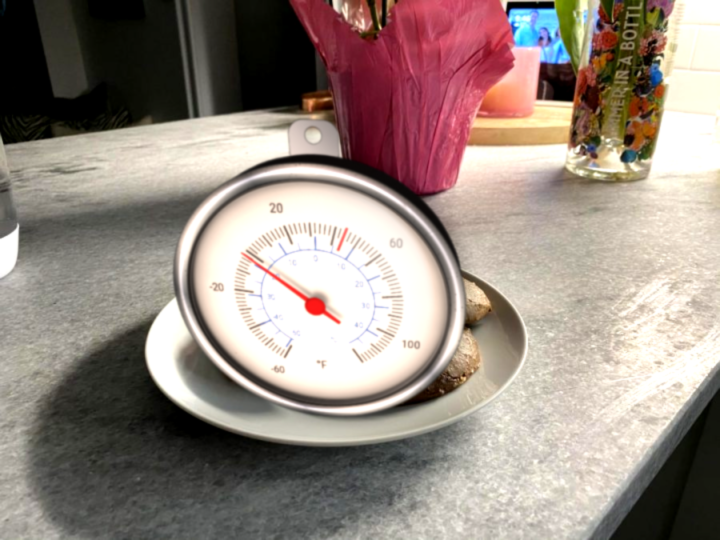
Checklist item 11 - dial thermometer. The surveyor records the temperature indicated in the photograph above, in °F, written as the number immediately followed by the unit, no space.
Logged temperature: 0°F
